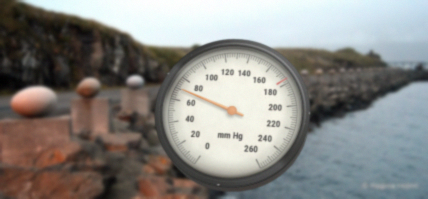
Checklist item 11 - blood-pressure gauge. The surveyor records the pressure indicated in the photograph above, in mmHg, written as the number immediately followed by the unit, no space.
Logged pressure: 70mmHg
